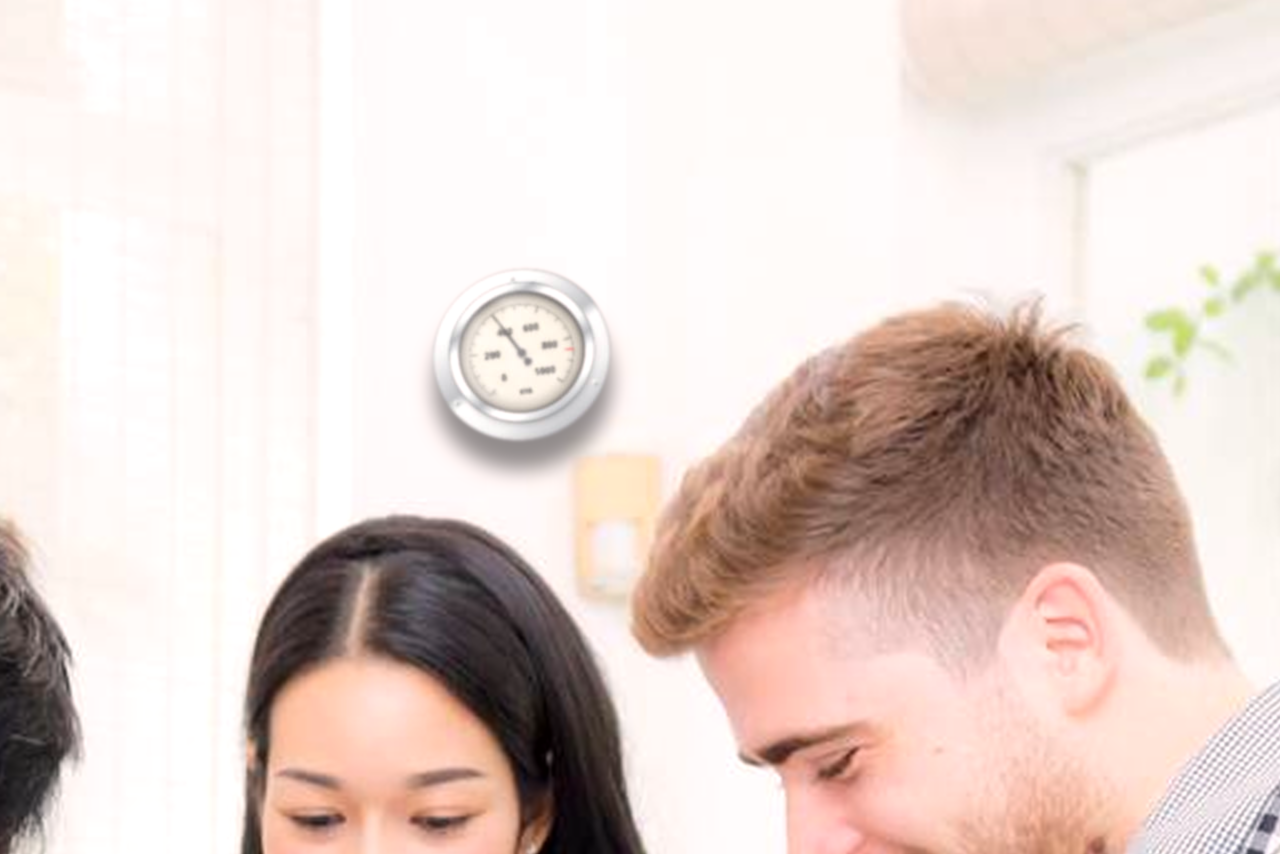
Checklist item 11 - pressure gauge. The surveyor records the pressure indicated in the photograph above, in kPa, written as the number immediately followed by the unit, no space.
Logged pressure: 400kPa
